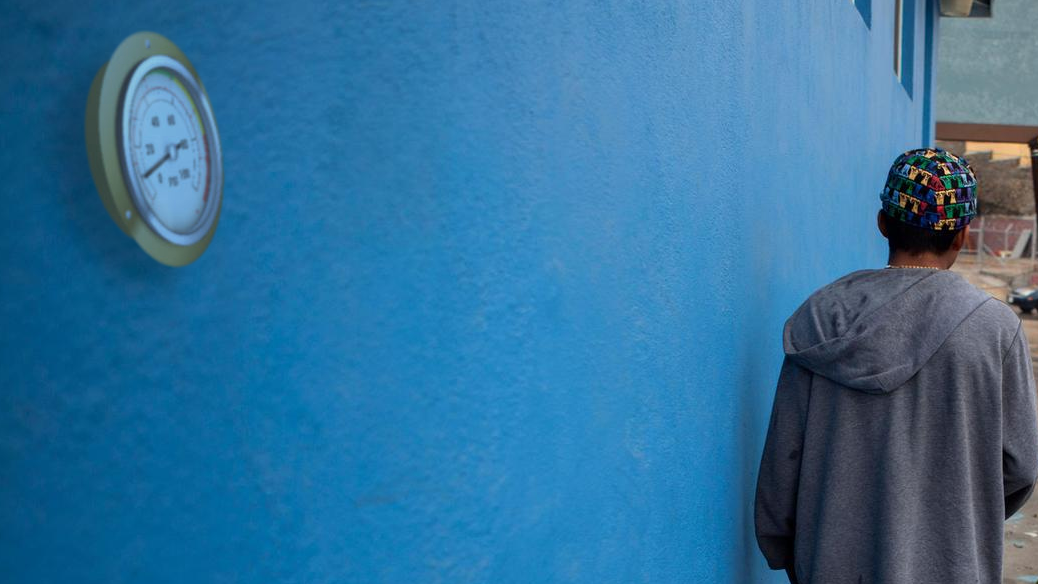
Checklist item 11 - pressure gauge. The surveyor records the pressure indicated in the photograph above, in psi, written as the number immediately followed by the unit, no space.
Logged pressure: 10psi
